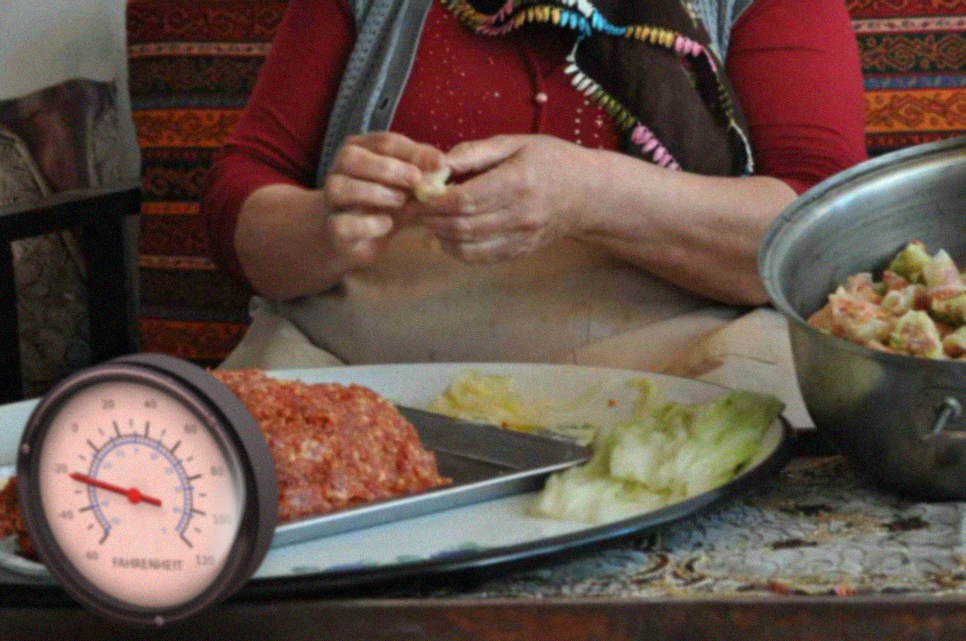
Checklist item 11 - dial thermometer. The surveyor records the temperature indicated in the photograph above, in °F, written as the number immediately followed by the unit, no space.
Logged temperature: -20°F
